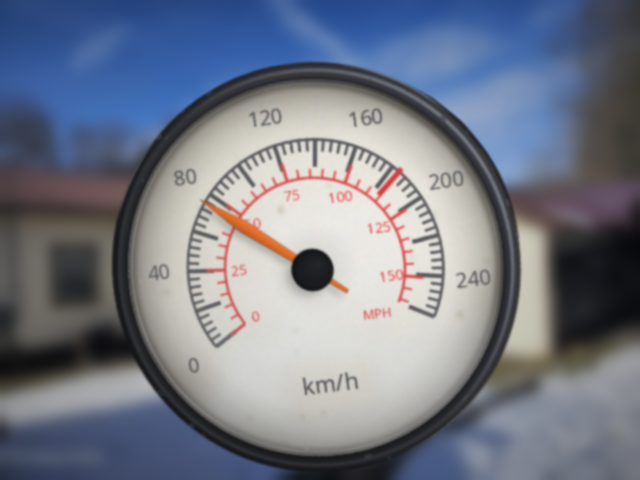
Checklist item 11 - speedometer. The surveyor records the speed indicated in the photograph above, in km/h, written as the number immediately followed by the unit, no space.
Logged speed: 76km/h
